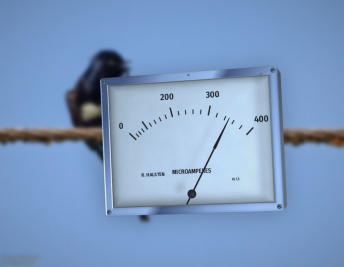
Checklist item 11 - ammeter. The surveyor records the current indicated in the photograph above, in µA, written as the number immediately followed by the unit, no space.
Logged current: 350µA
